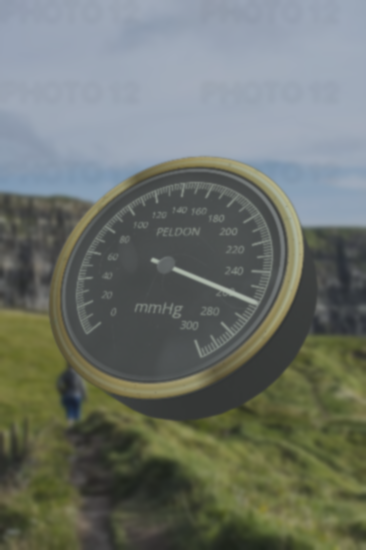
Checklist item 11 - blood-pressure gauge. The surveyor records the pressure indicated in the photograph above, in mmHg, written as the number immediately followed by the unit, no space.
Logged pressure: 260mmHg
